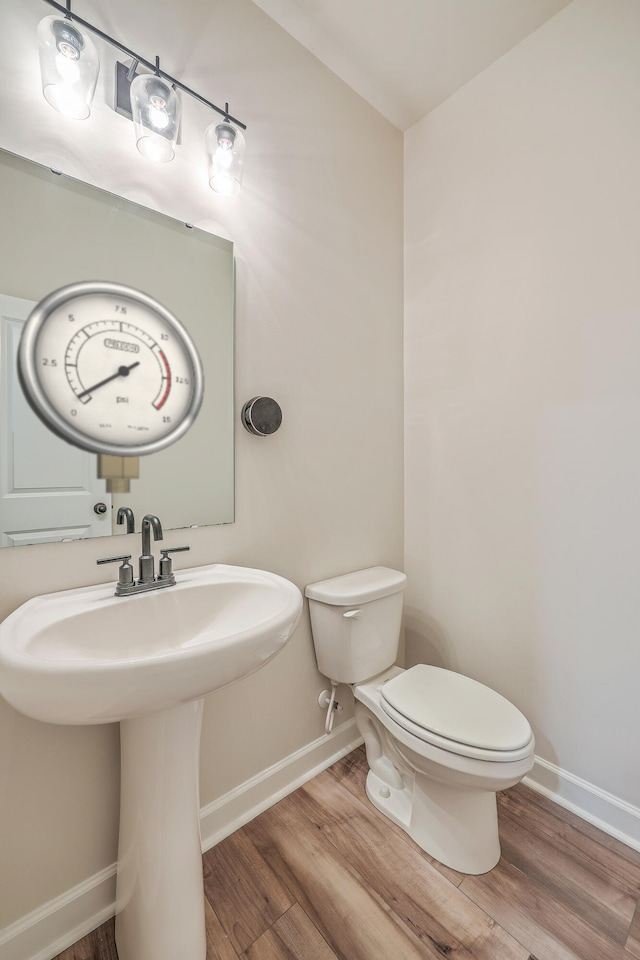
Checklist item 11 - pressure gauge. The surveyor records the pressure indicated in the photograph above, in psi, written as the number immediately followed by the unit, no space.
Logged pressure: 0.5psi
